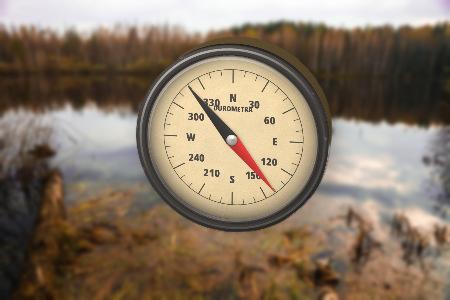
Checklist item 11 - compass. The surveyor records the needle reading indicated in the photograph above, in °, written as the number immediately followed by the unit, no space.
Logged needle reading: 140°
